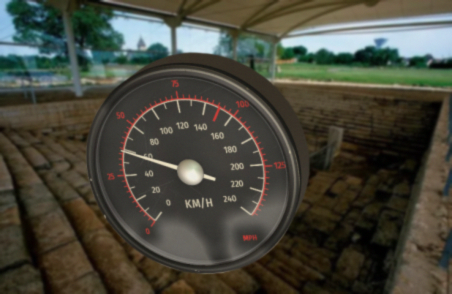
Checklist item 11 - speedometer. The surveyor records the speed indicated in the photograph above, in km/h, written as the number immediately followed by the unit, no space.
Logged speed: 60km/h
